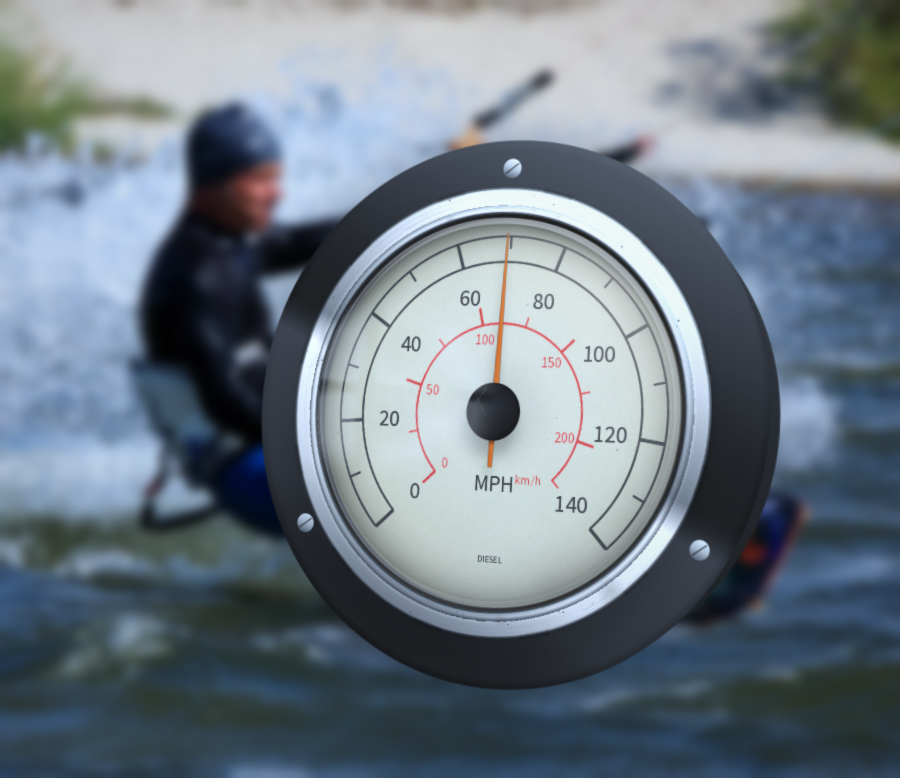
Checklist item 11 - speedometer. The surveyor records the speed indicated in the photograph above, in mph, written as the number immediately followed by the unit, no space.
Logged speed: 70mph
